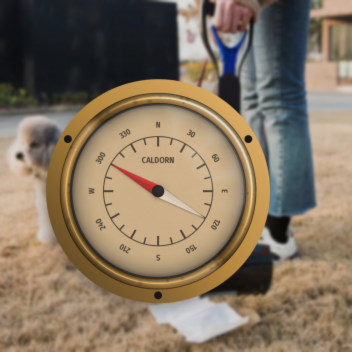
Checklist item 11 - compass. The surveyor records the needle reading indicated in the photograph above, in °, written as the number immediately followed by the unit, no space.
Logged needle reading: 300°
